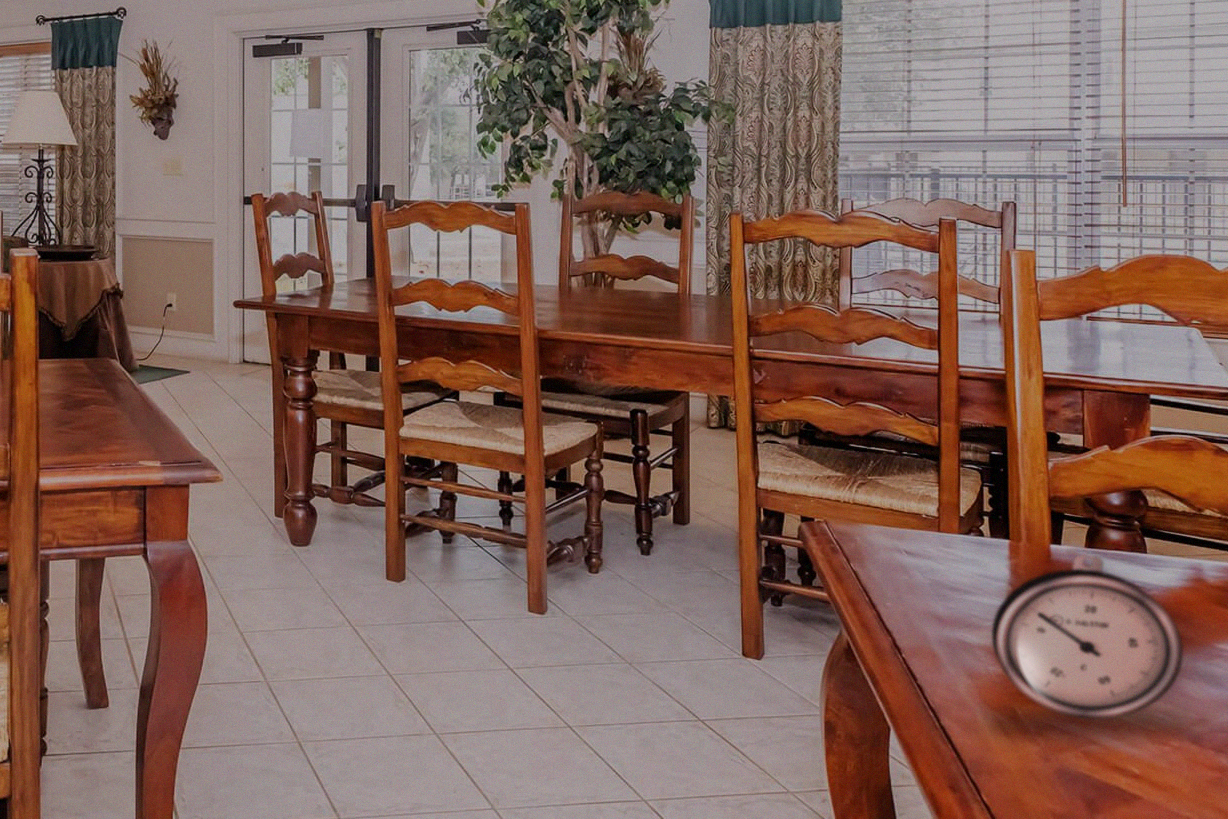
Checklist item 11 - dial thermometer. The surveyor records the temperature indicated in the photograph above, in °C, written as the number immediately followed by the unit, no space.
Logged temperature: 5°C
